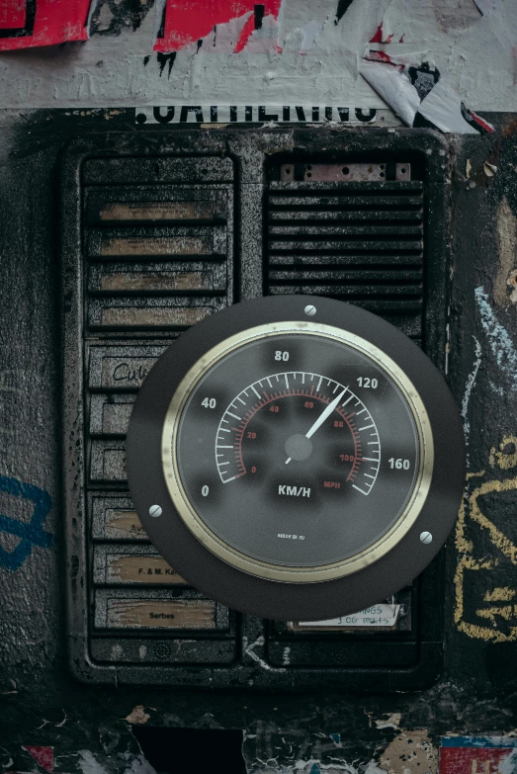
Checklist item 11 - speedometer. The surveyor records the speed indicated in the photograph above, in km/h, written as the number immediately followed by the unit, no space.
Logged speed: 115km/h
